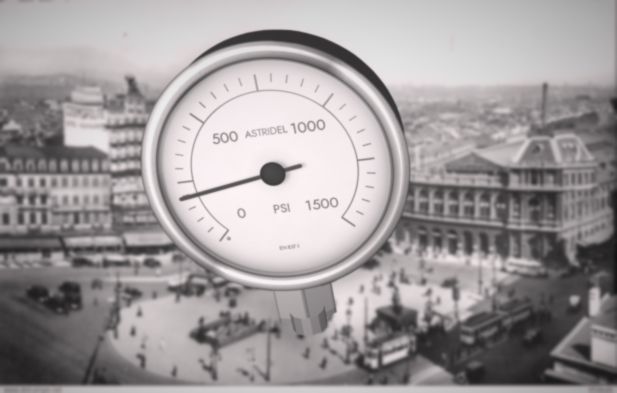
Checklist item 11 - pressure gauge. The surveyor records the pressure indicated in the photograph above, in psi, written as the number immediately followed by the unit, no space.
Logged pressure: 200psi
